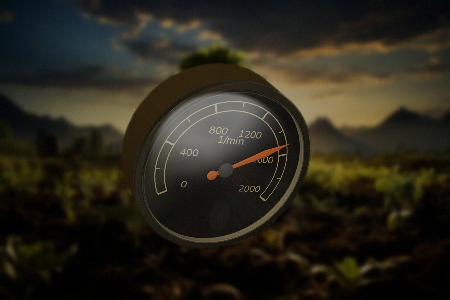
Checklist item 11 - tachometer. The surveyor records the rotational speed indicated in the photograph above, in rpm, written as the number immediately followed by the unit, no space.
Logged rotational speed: 1500rpm
